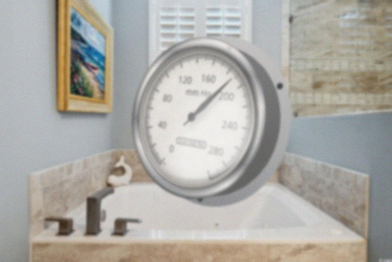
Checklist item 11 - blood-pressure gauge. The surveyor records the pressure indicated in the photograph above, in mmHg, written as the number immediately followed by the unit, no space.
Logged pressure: 190mmHg
